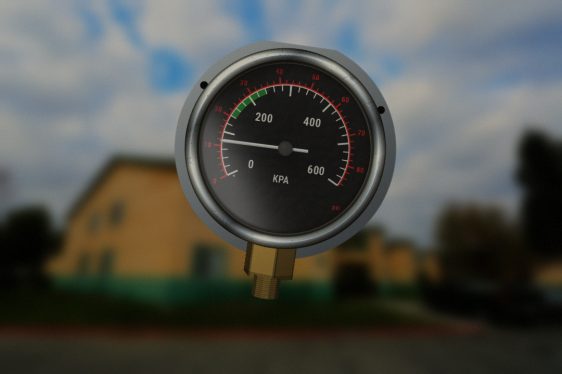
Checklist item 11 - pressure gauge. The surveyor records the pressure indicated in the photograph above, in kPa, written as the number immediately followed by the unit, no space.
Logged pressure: 80kPa
